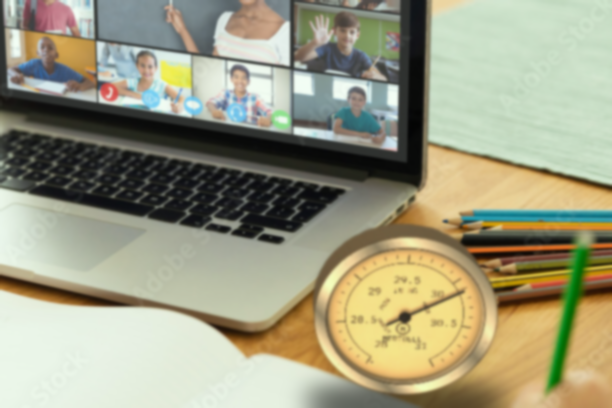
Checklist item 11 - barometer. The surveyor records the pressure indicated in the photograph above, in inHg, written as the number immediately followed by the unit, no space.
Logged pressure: 30.1inHg
